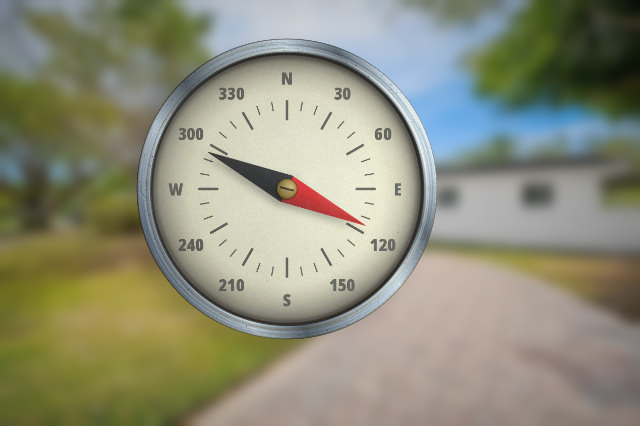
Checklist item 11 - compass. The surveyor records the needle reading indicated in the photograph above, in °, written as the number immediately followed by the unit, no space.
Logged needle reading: 115°
